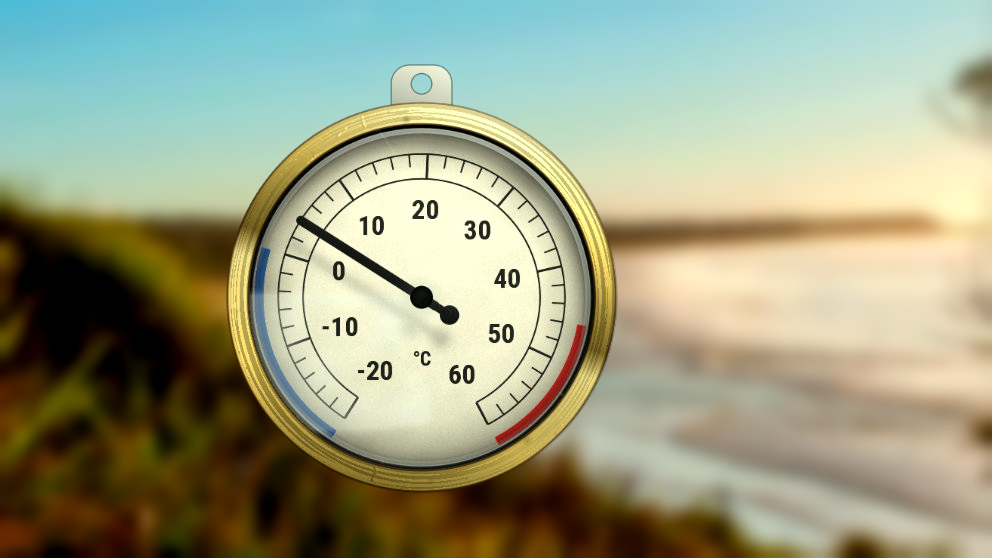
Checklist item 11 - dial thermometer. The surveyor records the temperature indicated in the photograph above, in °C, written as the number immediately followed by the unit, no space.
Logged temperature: 4°C
